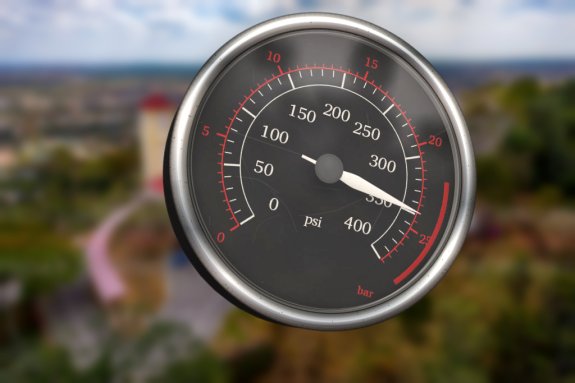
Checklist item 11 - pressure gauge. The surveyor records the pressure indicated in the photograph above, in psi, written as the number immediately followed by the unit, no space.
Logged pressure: 350psi
